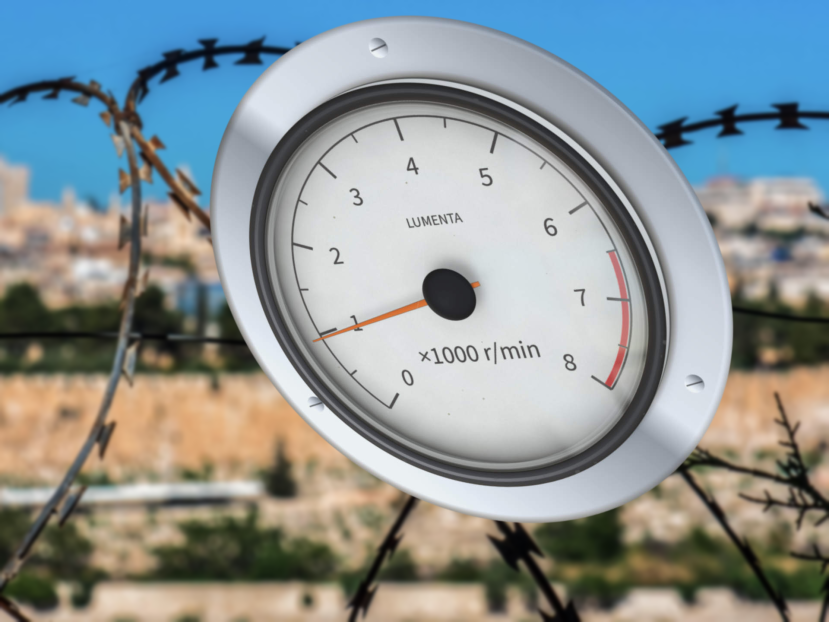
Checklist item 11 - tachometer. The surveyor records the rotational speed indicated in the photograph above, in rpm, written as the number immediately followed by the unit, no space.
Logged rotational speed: 1000rpm
